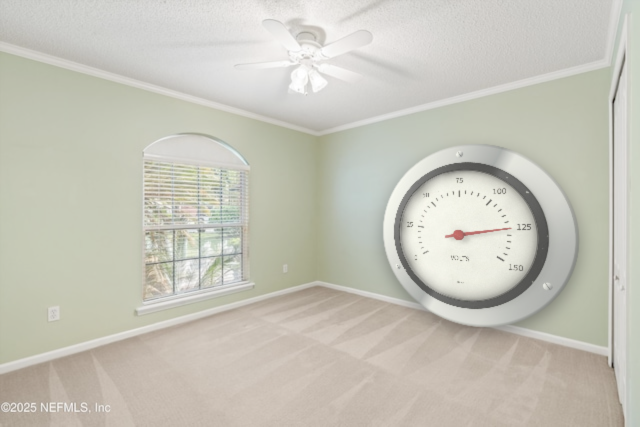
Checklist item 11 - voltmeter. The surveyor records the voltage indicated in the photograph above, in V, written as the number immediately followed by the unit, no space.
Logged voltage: 125V
